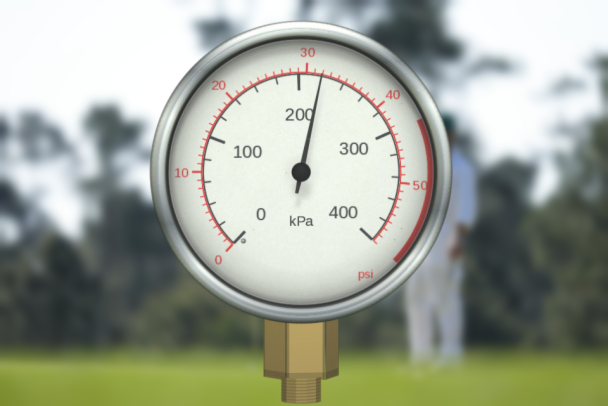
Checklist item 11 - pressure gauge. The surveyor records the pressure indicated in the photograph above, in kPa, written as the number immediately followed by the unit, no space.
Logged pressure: 220kPa
